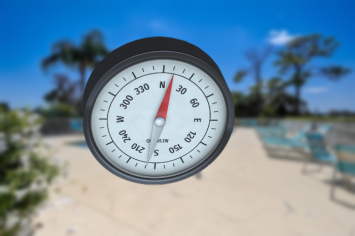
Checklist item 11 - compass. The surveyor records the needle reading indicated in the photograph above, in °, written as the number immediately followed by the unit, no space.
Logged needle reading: 10°
